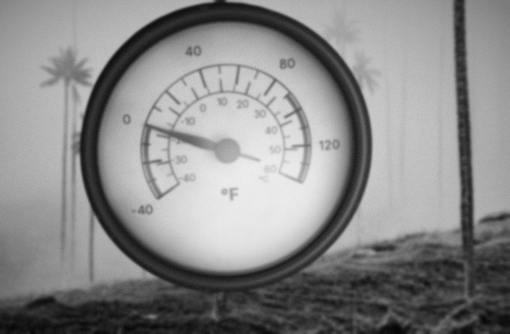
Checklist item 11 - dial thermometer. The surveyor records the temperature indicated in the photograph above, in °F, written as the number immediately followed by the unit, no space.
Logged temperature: 0°F
